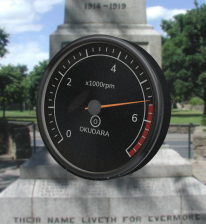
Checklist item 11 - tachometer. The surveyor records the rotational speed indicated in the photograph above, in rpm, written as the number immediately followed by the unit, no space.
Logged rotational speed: 5500rpm
